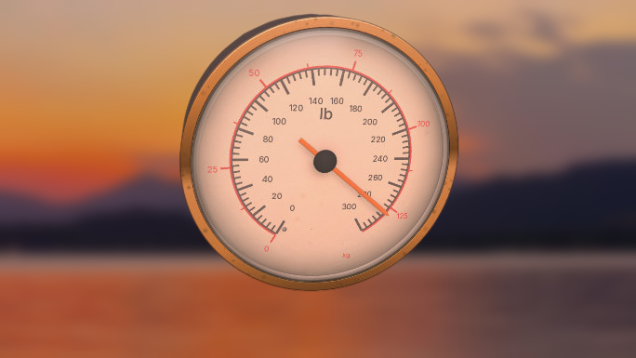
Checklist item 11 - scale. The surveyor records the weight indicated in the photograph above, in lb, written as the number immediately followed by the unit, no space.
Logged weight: 280lb
